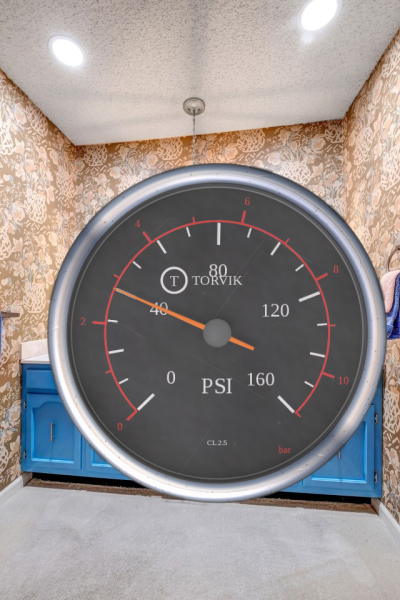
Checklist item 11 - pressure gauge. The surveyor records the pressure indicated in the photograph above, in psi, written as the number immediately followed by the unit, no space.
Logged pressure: 40psi
